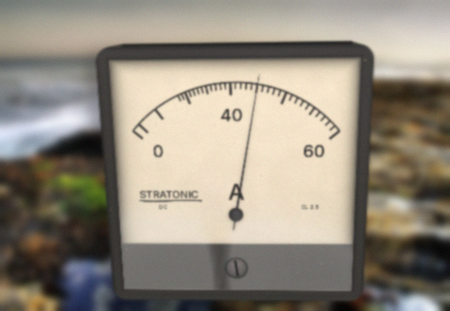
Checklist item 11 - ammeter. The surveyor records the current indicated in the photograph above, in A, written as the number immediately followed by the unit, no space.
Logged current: 45A
